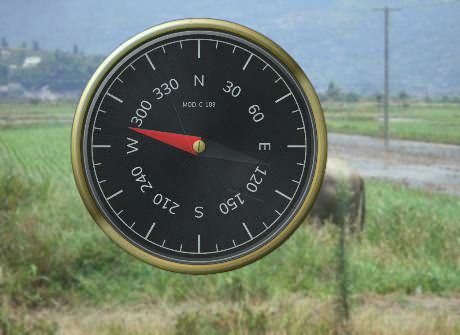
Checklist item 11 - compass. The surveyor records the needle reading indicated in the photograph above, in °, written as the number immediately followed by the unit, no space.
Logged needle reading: 285°
